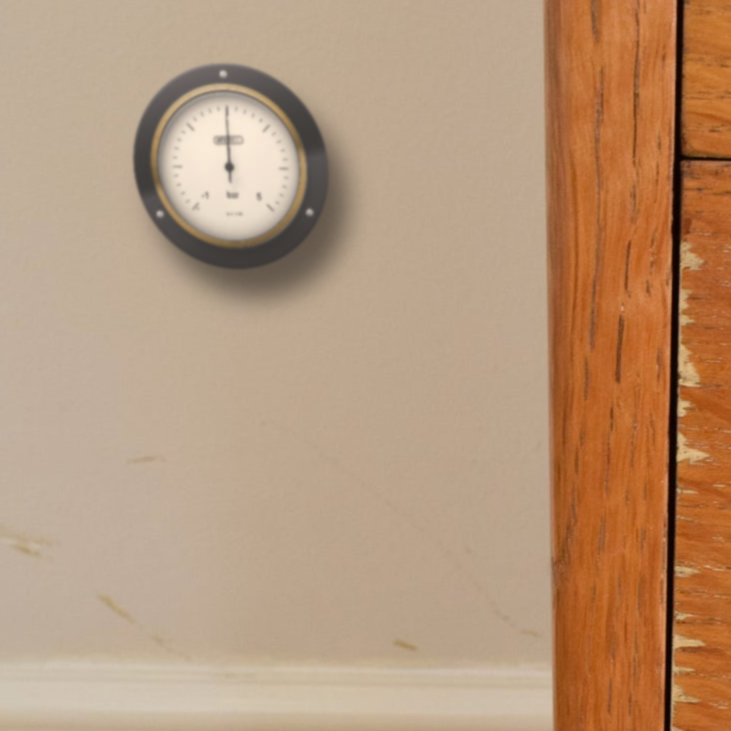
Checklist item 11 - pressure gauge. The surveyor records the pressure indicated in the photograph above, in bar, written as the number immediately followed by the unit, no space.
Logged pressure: 2bar
